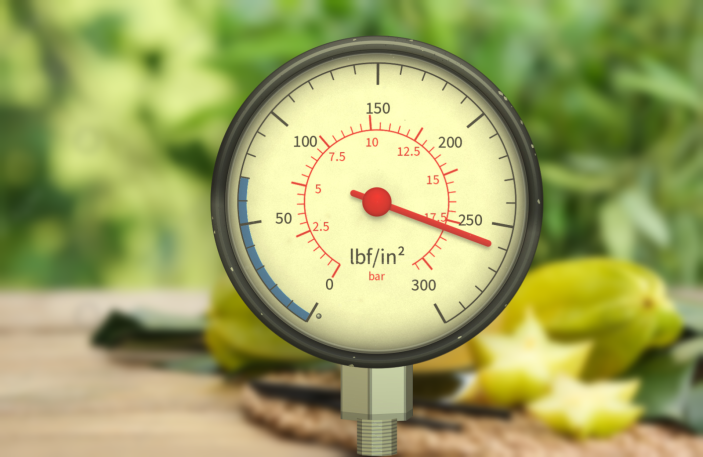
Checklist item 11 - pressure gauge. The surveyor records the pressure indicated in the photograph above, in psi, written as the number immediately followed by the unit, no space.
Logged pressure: 260psi
